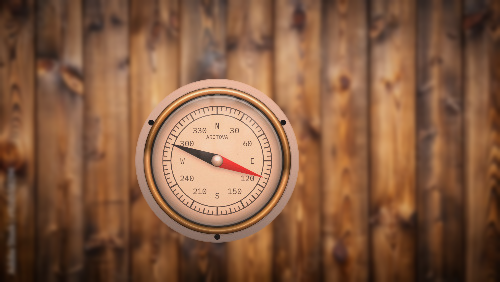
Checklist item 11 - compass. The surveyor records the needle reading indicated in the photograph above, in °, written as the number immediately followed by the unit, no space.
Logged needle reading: 110°
